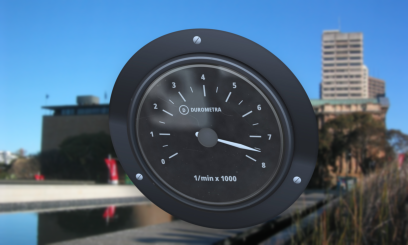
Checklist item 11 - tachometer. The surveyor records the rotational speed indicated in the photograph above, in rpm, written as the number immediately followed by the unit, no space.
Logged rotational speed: 7500rpm
